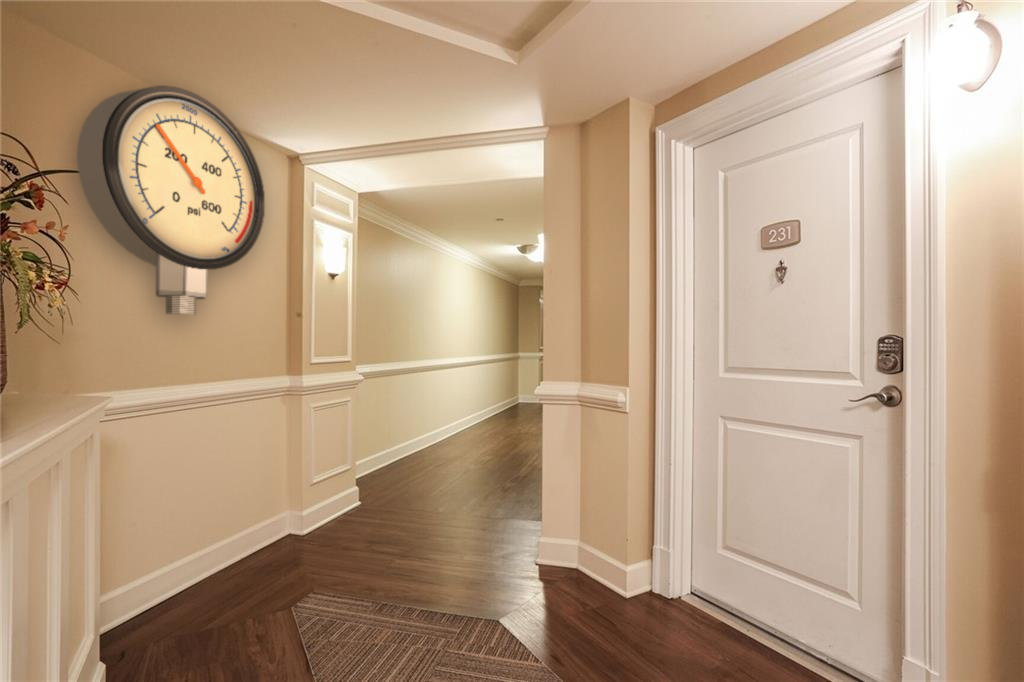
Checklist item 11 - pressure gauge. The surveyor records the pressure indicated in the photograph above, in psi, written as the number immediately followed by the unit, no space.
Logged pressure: 200psi
